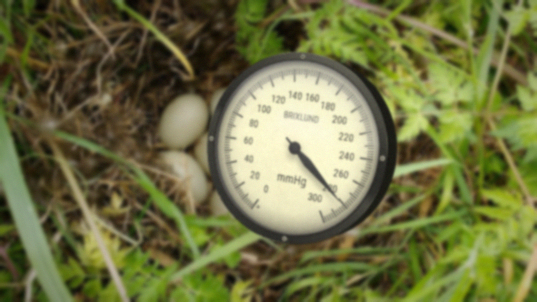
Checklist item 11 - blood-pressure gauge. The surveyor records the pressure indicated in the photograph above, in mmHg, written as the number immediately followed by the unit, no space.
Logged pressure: 280mmHg
